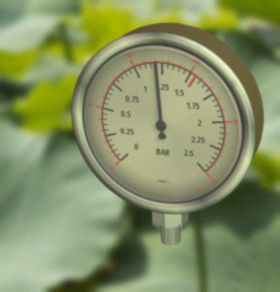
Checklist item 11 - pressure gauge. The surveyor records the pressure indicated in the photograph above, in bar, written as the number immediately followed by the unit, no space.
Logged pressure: 1.2bar
